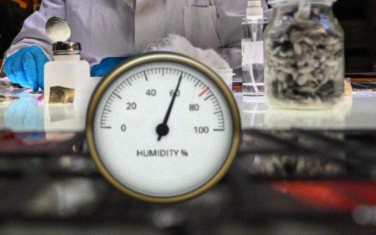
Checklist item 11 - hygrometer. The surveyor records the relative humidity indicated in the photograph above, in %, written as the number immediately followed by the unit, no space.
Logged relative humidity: 60%
